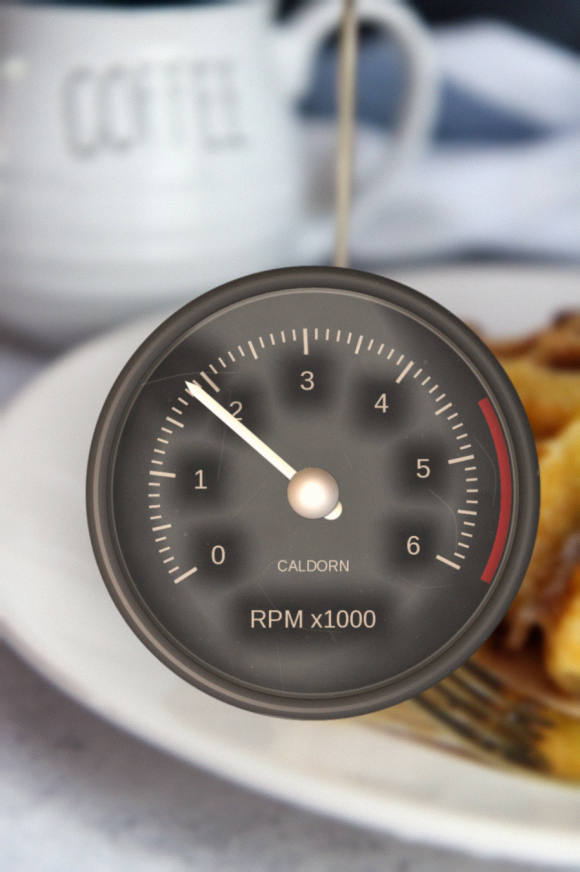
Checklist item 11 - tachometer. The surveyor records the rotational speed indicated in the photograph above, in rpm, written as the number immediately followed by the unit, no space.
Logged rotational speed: 1850rpm
